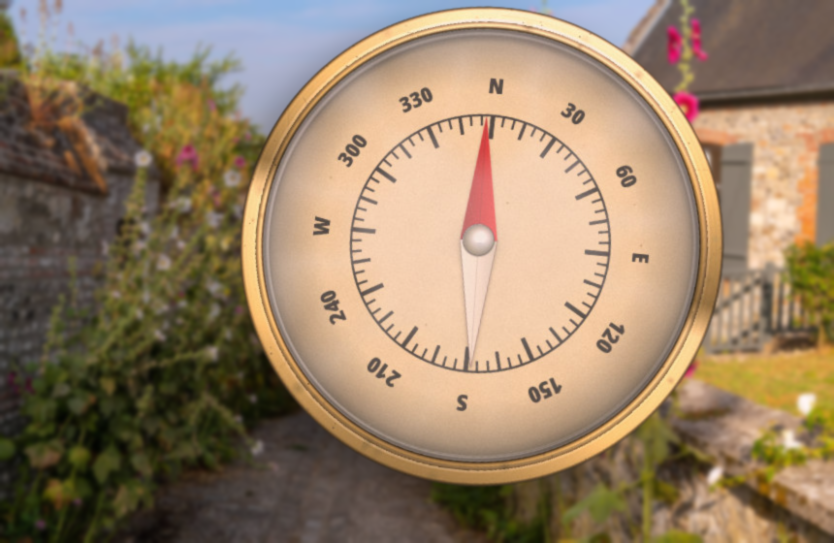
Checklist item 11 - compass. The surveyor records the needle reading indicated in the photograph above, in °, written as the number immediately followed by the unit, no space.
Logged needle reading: 357.5°
